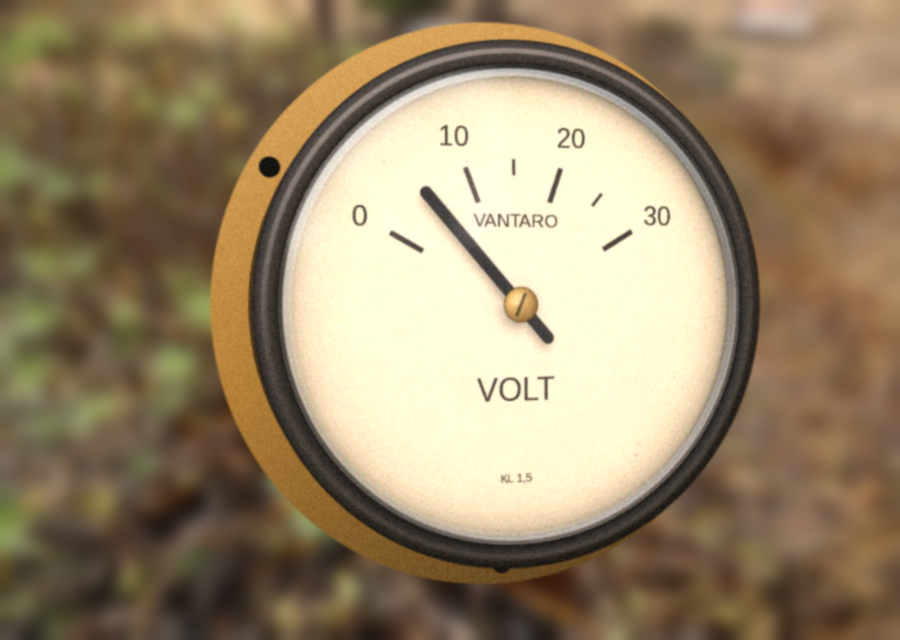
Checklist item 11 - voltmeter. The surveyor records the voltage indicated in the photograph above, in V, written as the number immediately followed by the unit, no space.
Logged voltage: 5V
